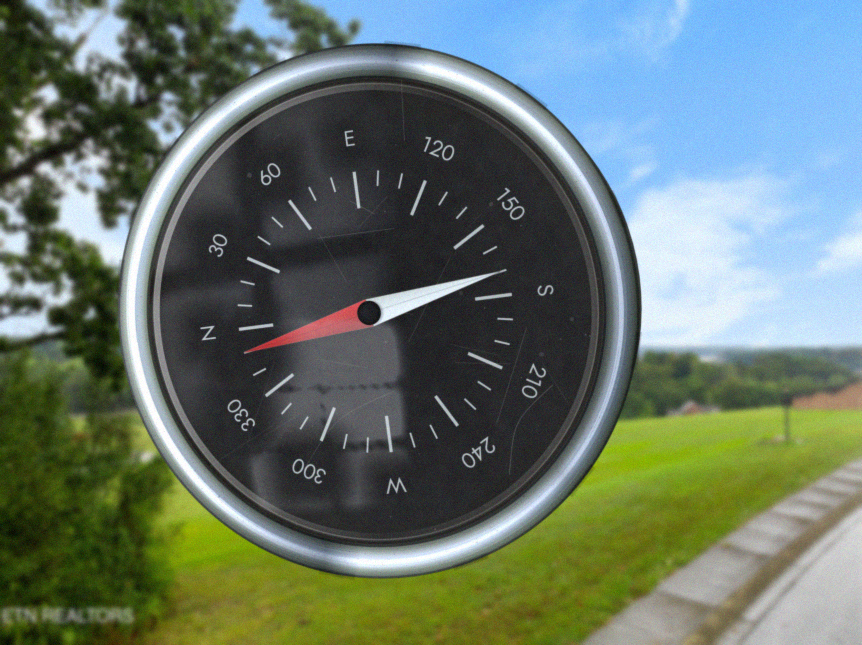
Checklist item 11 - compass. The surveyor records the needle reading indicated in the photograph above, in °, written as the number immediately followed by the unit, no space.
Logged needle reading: 350°
